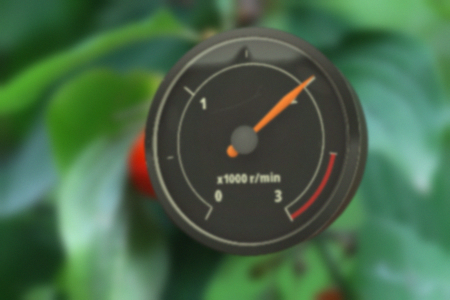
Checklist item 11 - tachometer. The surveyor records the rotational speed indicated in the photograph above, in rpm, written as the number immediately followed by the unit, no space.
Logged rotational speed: 2000rpm
